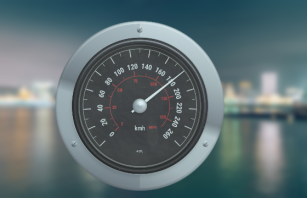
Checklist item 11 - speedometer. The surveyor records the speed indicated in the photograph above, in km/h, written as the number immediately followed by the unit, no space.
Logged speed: 180km/h
